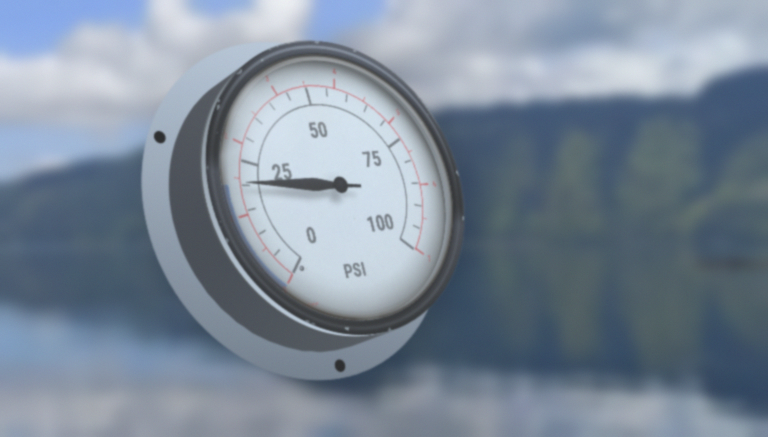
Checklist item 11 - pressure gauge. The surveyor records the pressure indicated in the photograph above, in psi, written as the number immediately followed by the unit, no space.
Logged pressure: 20psi
